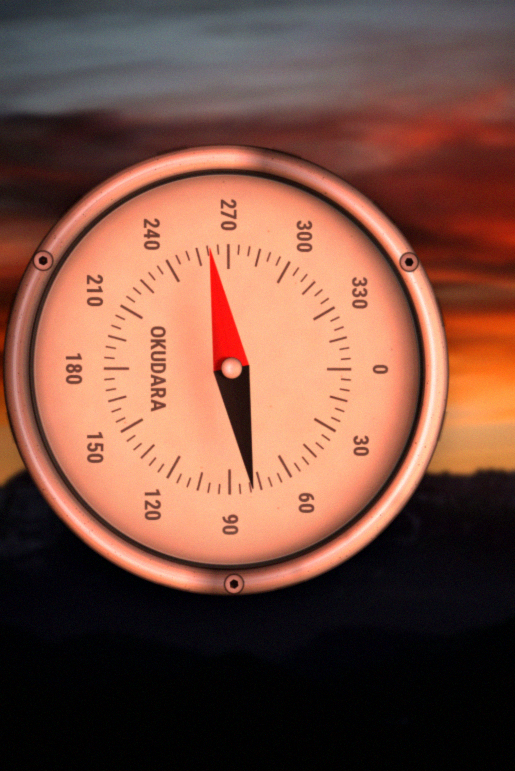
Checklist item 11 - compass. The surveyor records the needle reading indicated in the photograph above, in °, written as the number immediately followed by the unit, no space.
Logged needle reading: 260°
